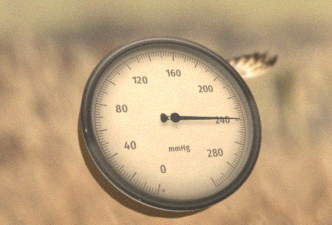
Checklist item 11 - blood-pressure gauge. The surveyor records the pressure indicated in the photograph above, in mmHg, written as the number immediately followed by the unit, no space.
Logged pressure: 240mmHg
